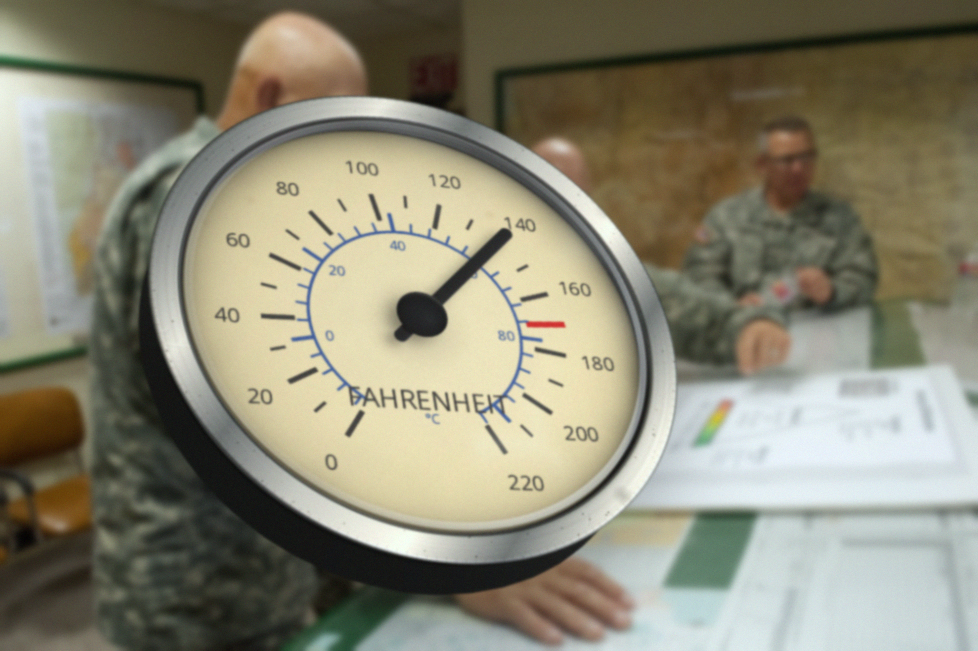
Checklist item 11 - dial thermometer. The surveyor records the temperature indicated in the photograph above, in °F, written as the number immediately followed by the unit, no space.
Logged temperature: 140°F
